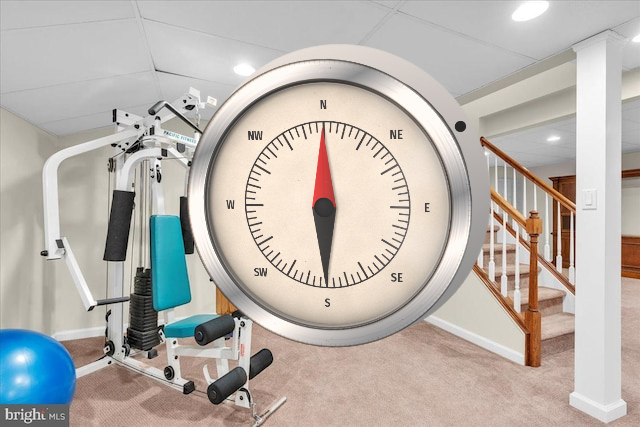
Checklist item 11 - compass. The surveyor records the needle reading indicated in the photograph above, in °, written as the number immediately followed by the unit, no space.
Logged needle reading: 0°
